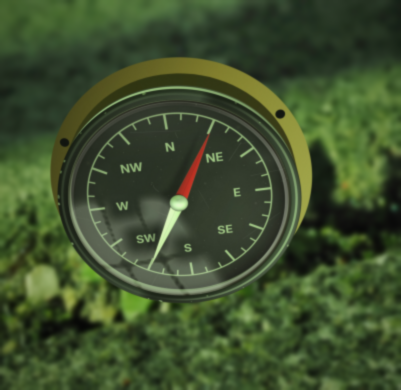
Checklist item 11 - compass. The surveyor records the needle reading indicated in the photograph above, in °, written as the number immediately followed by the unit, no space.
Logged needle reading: 30°
